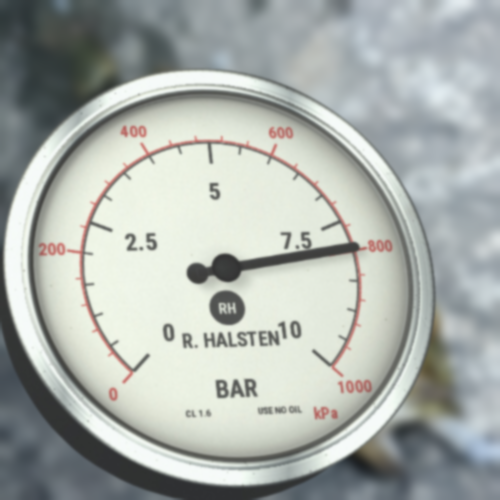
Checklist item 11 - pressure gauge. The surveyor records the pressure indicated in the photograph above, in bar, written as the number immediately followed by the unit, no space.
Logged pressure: 8bar
